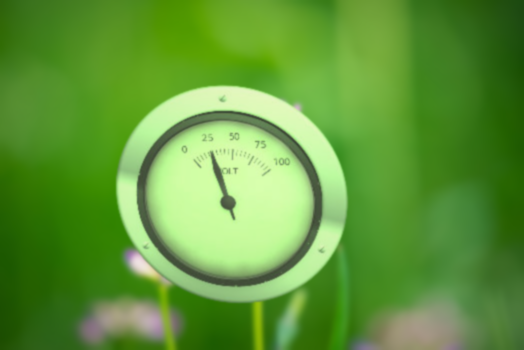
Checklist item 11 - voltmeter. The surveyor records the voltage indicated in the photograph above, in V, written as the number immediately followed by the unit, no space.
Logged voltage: 25V
